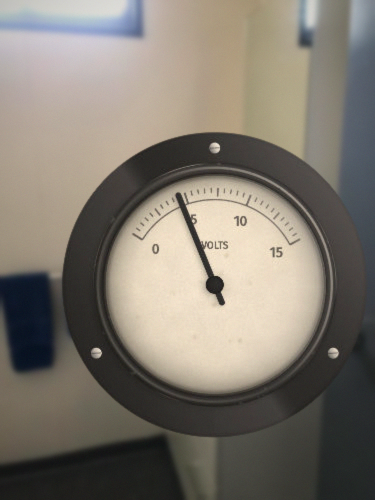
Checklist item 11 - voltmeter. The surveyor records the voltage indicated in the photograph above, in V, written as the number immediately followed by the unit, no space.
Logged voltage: 4.5V
